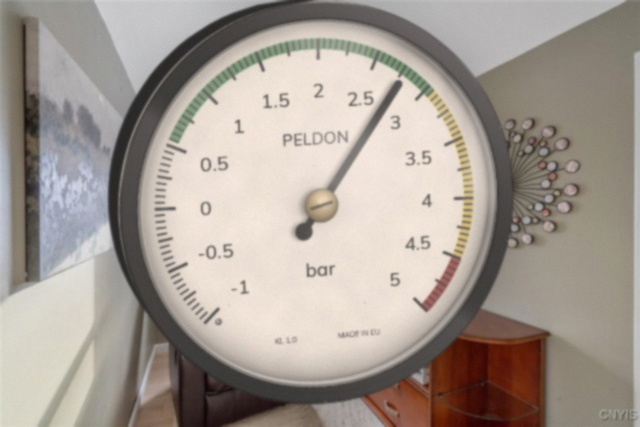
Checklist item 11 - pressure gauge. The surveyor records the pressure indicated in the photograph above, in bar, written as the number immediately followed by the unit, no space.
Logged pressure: 2.75bar
